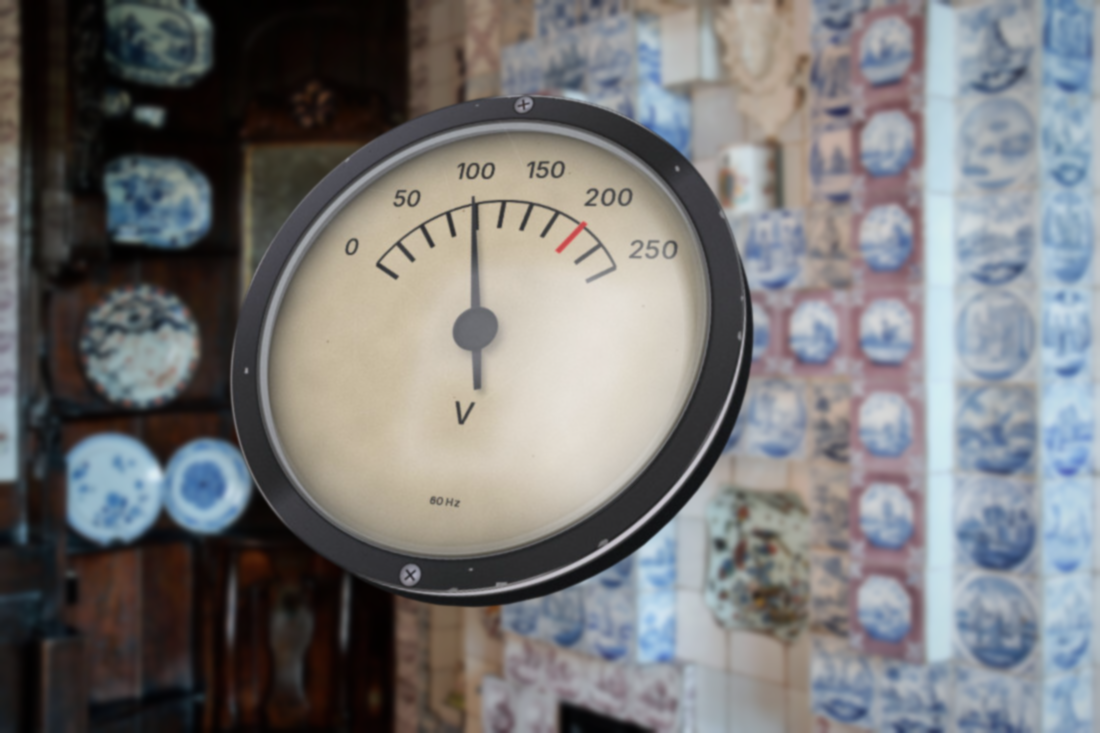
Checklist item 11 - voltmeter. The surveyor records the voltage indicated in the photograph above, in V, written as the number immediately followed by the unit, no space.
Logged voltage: 100V
